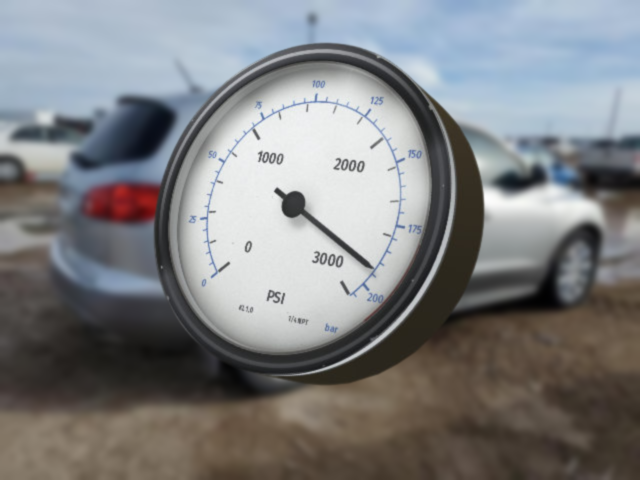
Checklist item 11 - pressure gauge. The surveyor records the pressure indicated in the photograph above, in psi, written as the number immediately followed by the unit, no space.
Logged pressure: 2800psi
